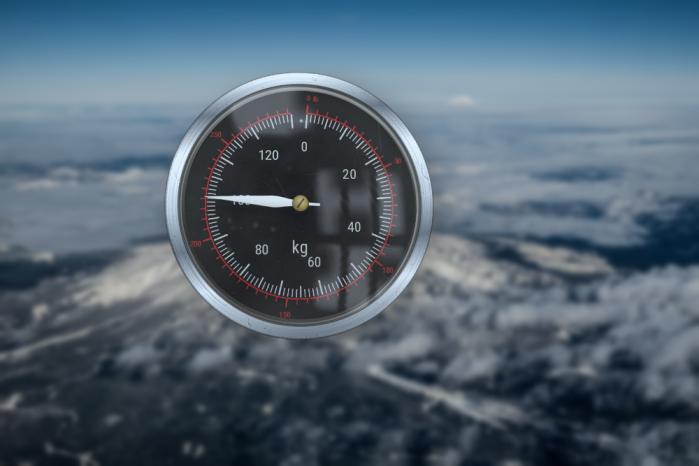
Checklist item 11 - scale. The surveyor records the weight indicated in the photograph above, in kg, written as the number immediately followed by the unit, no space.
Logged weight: 100kg
